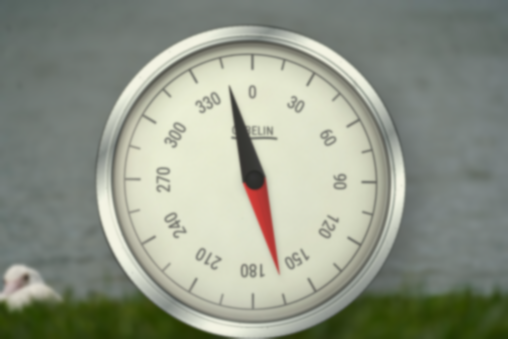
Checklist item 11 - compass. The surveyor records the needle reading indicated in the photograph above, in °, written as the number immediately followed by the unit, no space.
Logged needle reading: 165°
